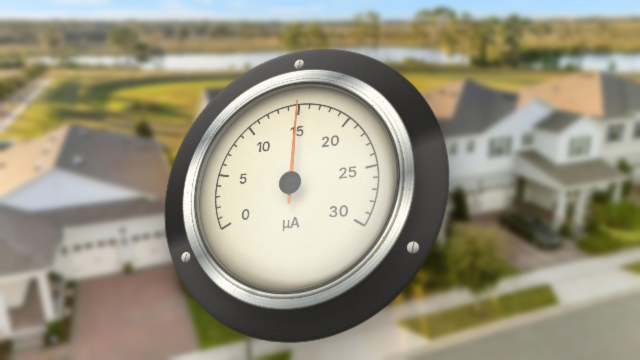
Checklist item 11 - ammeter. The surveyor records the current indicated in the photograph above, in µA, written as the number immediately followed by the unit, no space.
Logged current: 15µA
